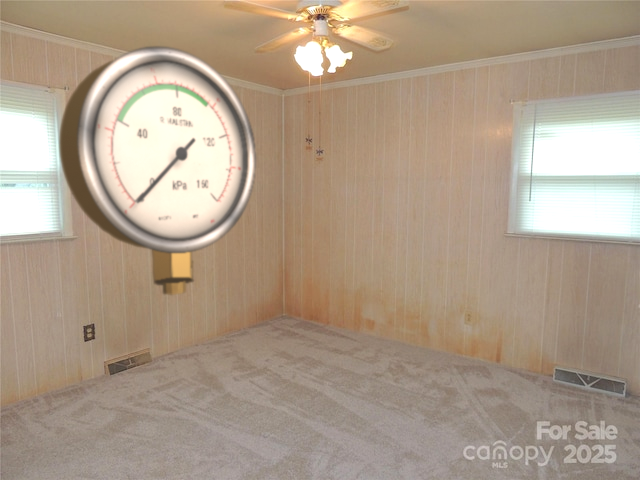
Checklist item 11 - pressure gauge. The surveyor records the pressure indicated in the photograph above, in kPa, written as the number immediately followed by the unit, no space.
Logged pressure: 0kPa
